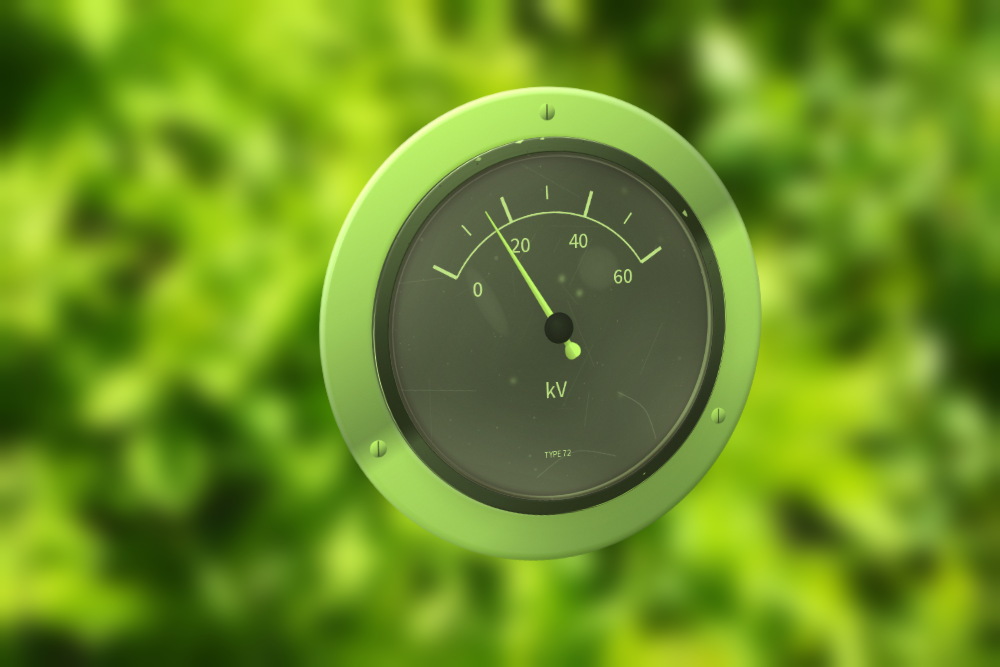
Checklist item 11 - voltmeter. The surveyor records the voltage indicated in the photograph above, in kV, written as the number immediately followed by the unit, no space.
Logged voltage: 15kV
